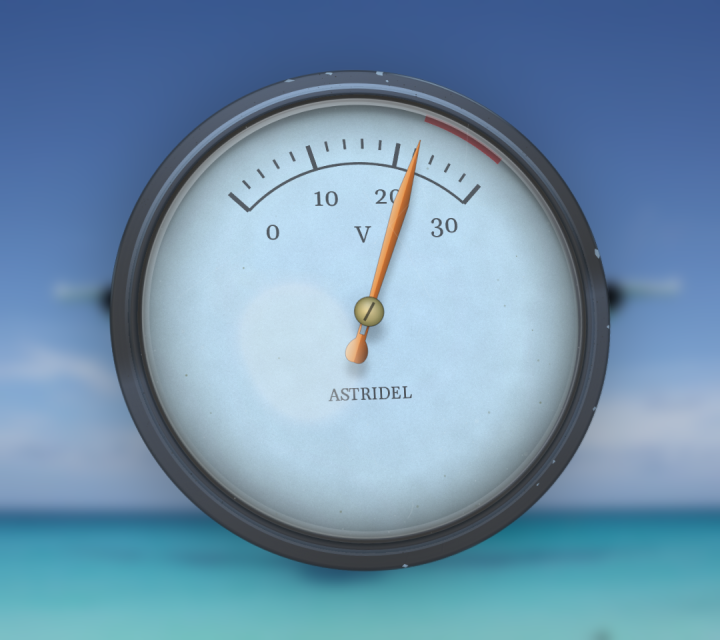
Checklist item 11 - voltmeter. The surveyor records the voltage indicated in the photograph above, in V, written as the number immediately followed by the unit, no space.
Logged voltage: 22V
